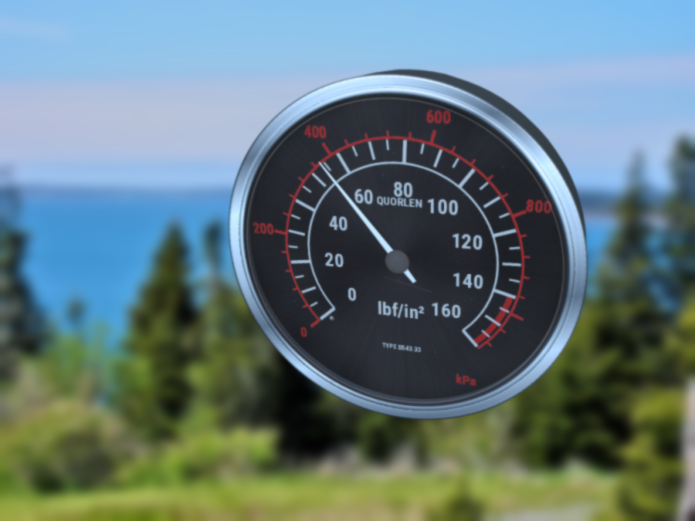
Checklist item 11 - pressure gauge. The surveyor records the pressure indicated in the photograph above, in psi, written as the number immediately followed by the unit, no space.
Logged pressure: 55psi
